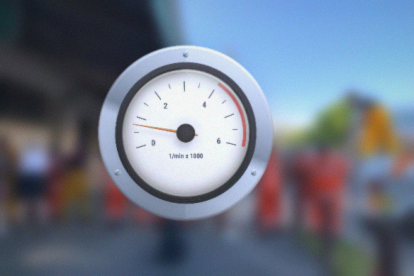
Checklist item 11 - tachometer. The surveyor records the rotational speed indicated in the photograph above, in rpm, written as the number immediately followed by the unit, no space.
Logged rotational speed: 750rpm
